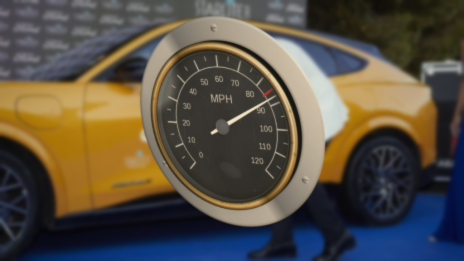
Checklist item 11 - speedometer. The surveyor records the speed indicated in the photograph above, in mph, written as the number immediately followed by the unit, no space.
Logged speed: 87.5mph
